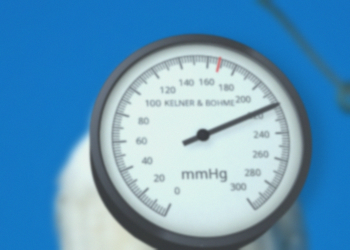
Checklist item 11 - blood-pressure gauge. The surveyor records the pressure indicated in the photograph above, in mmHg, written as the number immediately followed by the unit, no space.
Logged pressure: 220mmHg
